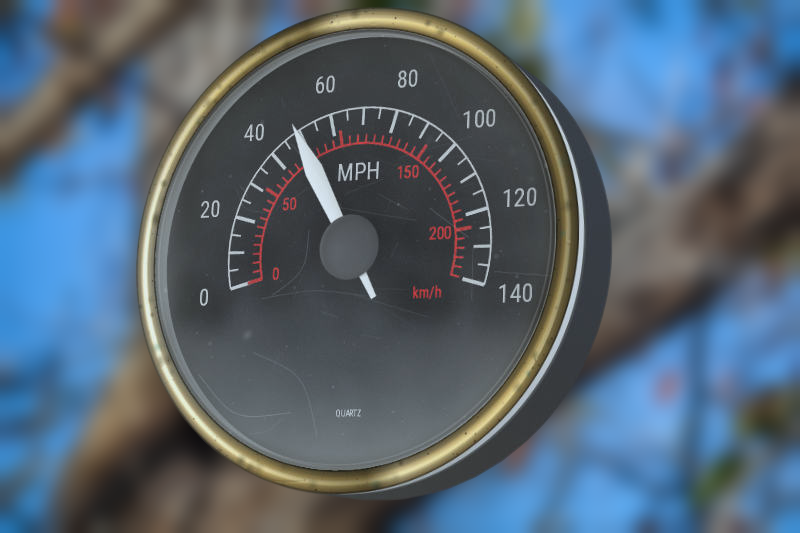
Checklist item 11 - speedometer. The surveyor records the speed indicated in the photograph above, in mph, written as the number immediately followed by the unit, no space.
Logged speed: 50mph
